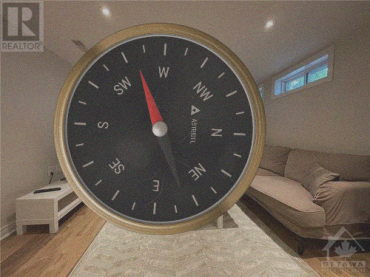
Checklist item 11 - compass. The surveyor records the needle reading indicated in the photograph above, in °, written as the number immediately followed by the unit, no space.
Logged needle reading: 247.5°
